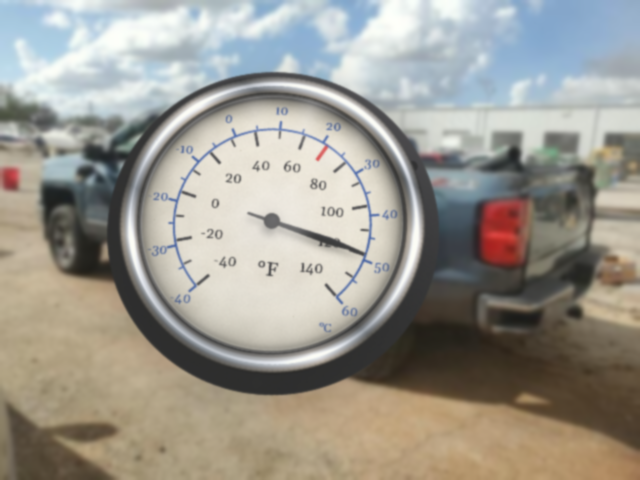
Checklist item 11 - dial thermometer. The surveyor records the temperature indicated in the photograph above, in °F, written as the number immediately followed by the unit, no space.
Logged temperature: 120°F
